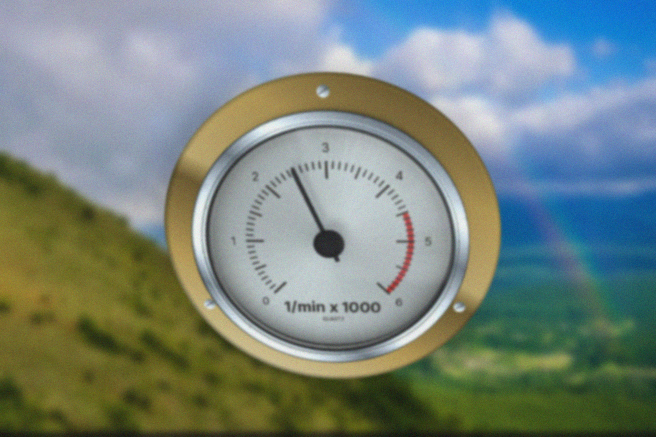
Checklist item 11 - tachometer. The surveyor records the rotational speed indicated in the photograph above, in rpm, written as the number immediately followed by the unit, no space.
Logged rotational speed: 2500rpm
